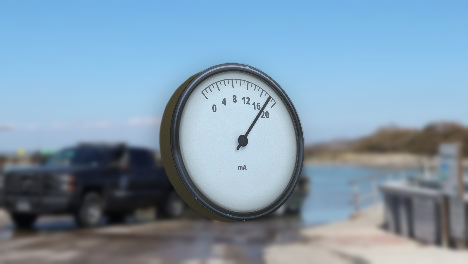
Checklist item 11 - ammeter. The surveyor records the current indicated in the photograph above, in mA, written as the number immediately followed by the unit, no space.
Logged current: 18mA
